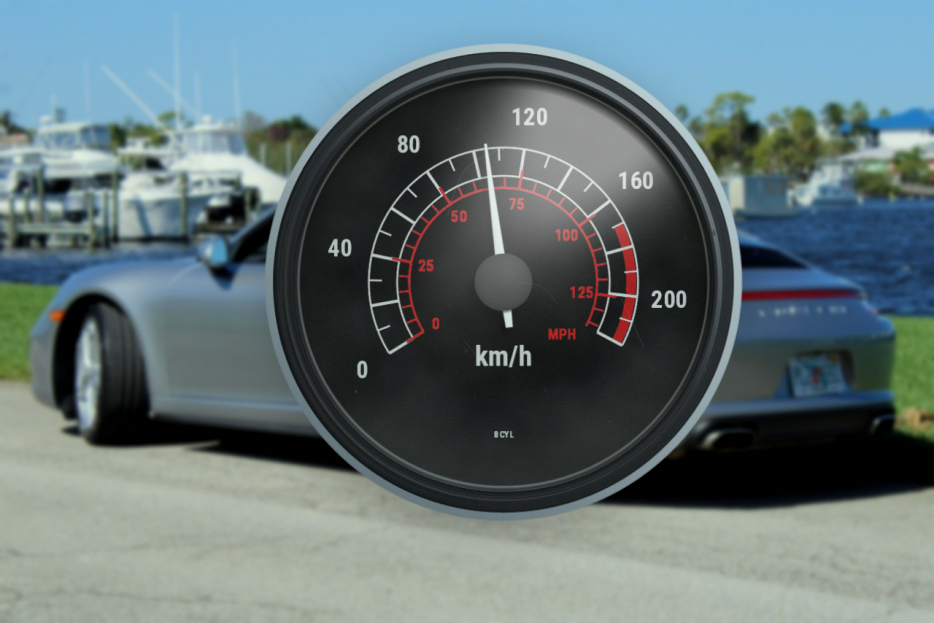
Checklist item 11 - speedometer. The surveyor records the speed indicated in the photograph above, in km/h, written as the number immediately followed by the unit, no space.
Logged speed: 105km/h
